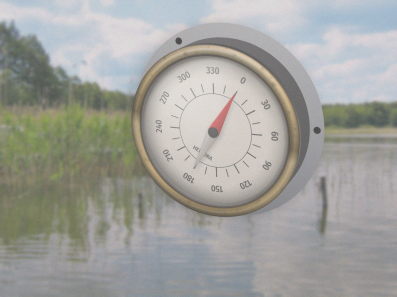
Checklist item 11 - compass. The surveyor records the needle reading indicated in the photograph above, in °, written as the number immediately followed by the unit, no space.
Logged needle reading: 0°
